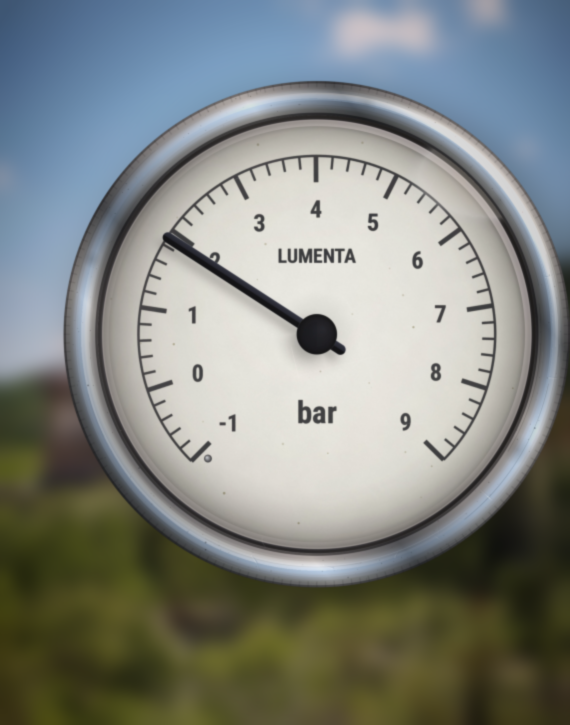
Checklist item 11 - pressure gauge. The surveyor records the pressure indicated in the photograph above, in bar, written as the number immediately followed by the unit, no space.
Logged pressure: 1.9bar
